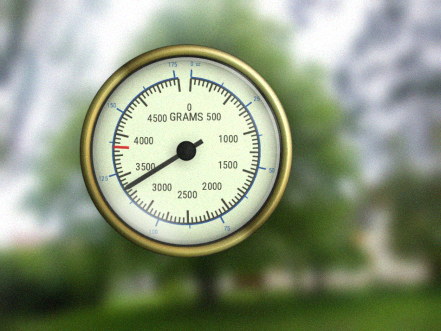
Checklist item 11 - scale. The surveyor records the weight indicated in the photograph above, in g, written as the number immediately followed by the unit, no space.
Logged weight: 3350g
